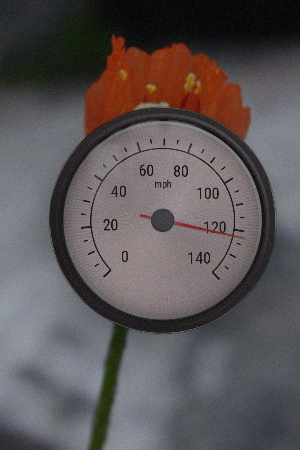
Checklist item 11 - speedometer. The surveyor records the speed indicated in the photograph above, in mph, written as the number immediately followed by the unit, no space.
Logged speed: 122.5mph
